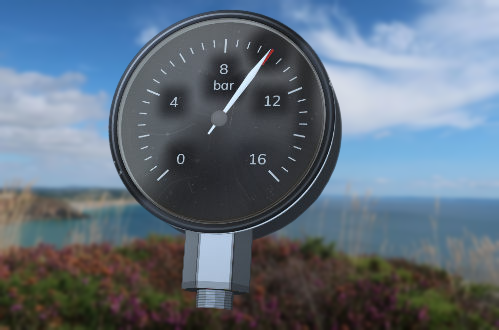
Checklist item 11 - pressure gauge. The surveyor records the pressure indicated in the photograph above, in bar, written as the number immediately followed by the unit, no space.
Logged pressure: 10bar
